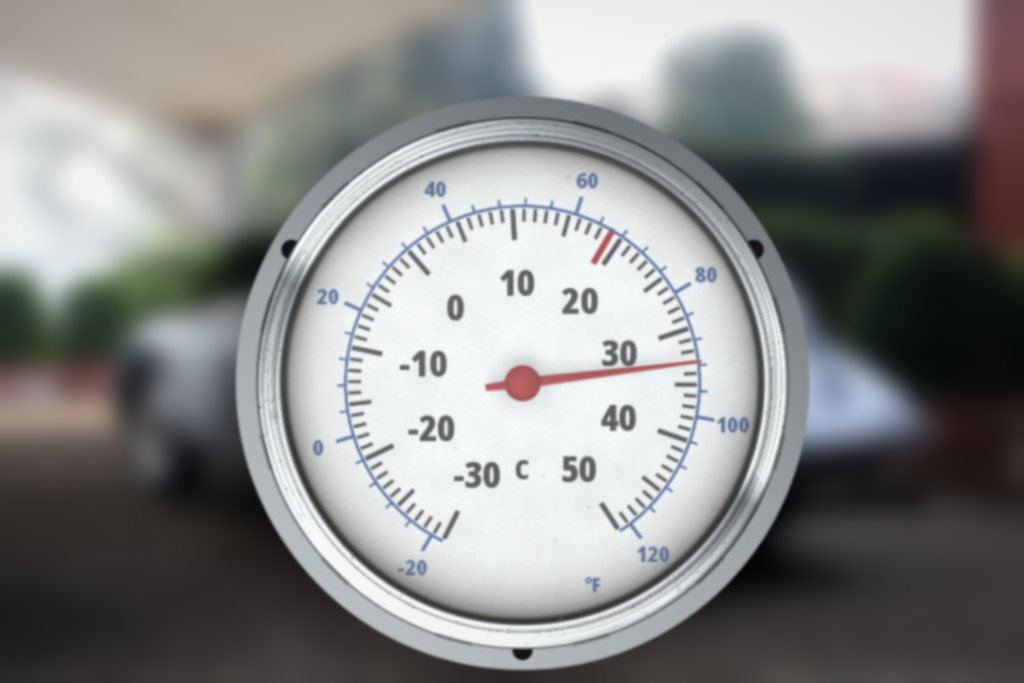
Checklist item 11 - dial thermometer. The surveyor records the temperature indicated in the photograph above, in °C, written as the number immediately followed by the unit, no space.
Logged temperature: 33°C
